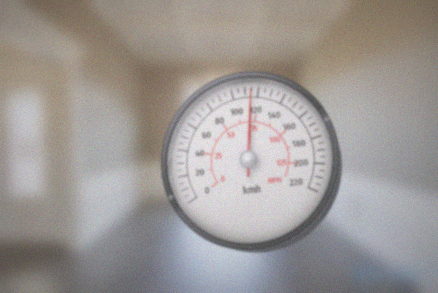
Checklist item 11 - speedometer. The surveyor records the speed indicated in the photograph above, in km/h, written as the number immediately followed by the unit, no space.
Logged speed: 115km/h
